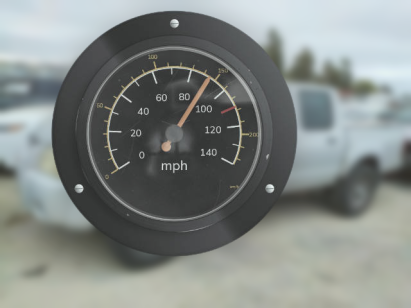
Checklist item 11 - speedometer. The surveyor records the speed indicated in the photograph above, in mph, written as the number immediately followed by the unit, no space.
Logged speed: 90mph
